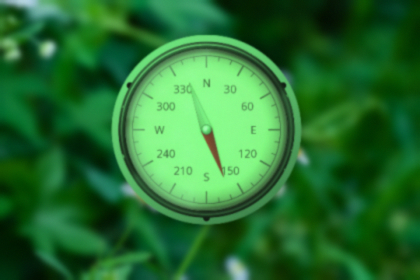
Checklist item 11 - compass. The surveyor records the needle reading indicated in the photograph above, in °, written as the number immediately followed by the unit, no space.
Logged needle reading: 160°
